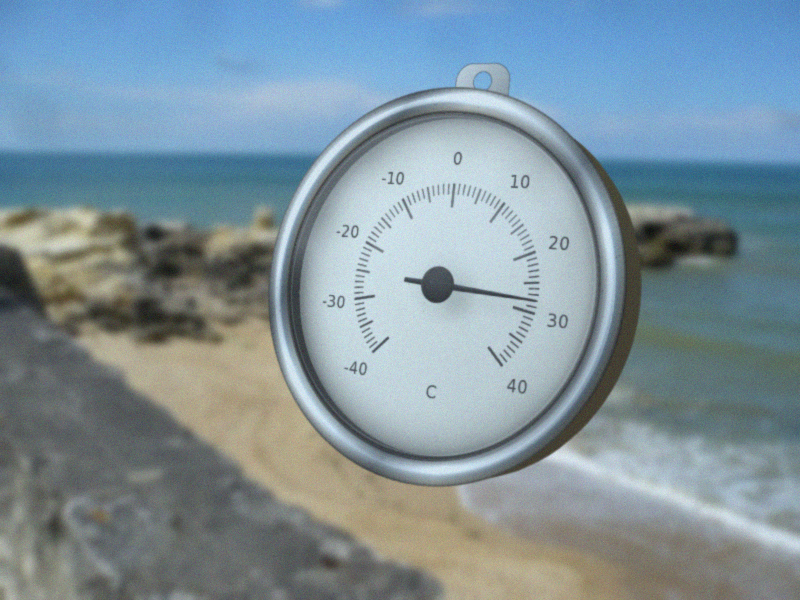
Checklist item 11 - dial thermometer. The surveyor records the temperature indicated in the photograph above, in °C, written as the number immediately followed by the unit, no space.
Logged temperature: 28°C
